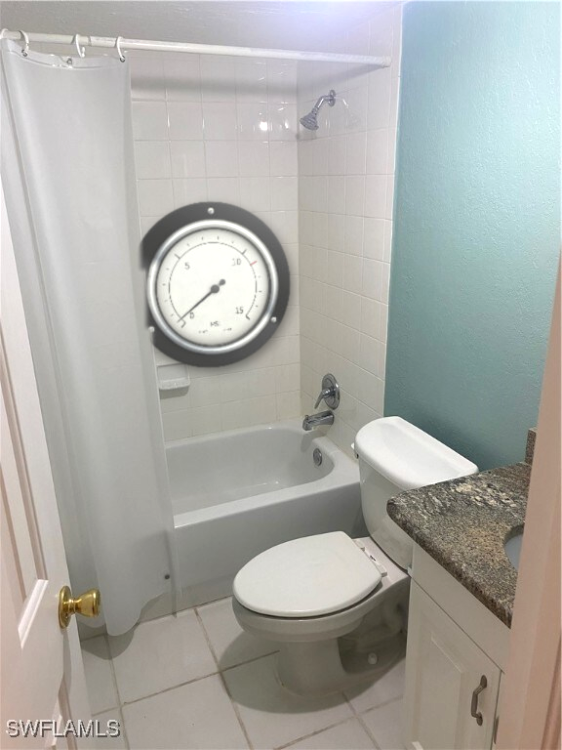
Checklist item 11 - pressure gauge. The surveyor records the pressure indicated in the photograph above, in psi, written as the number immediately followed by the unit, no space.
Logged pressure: 0.5psi
